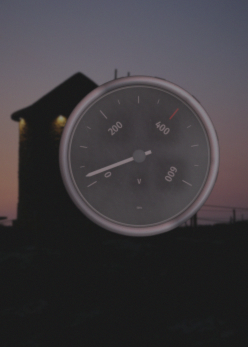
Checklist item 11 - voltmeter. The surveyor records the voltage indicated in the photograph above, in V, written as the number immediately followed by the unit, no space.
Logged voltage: 25V
